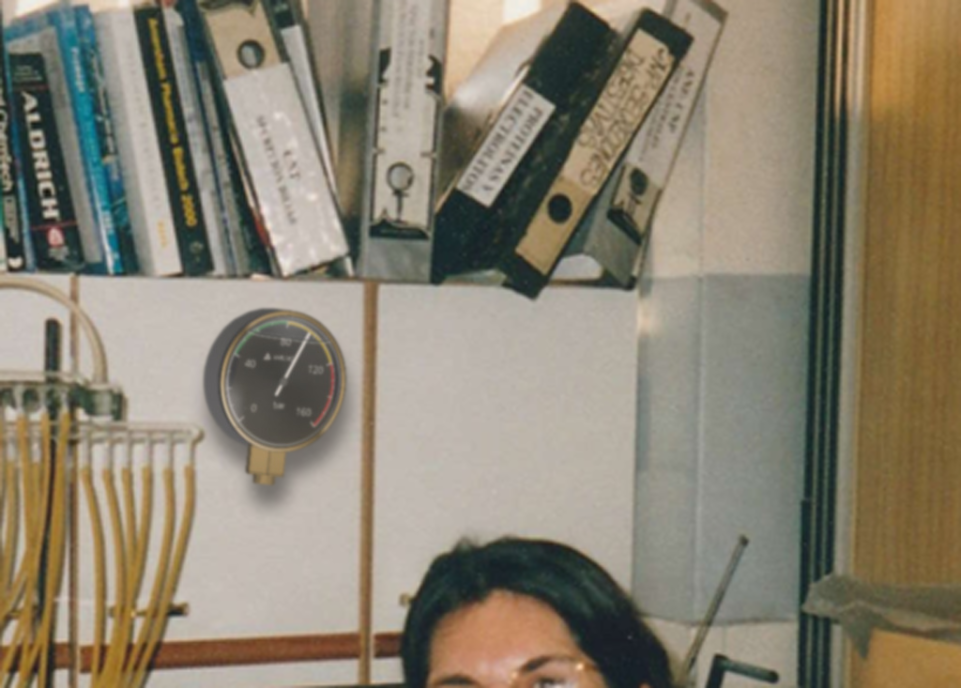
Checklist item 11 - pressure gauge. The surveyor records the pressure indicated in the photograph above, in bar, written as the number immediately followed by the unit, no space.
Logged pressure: 95bar
